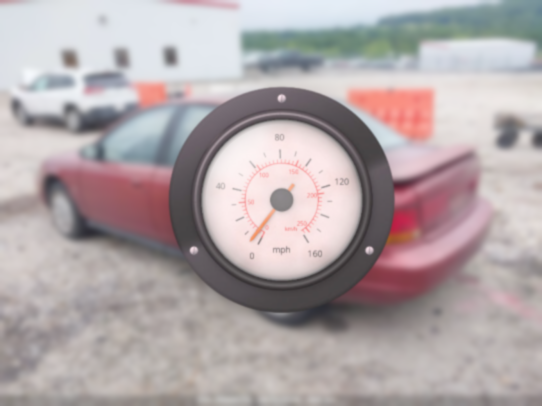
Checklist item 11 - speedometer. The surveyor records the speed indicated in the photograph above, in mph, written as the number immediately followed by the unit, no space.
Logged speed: 5mph
